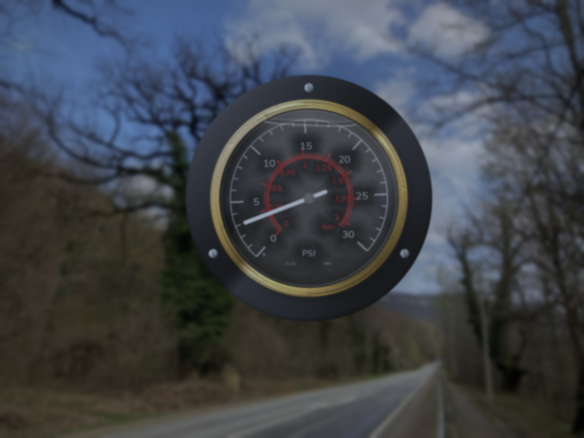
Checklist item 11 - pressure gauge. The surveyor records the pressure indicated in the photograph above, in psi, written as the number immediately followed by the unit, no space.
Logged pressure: 3psi
